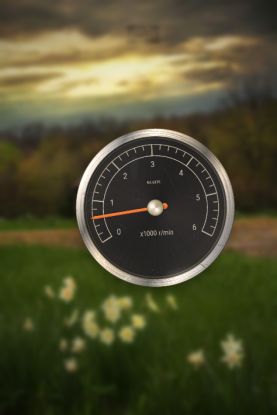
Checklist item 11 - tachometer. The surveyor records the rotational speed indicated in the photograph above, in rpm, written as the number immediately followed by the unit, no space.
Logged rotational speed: 600rpm
